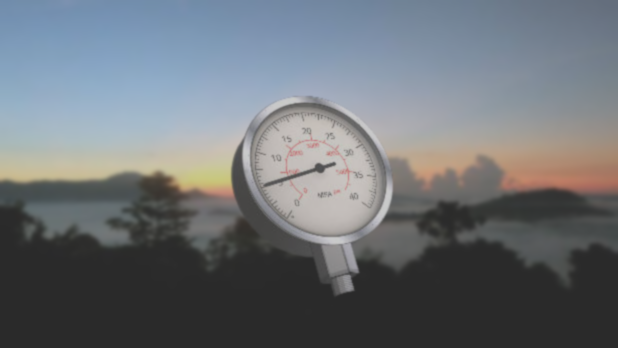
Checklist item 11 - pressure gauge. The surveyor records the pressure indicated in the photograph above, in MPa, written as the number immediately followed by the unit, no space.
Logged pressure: 5MPa
